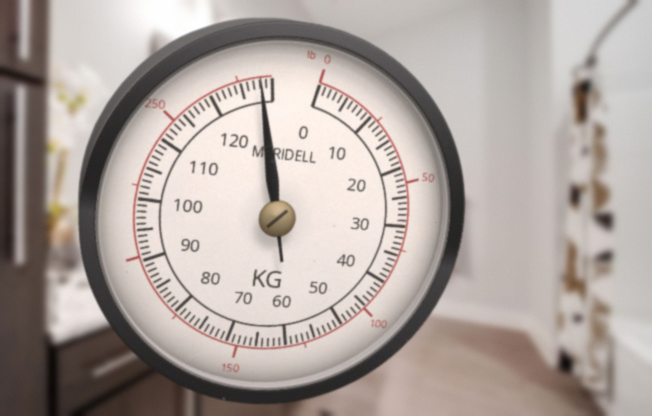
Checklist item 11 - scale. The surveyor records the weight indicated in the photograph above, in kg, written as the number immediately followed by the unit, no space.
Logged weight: 128kg
